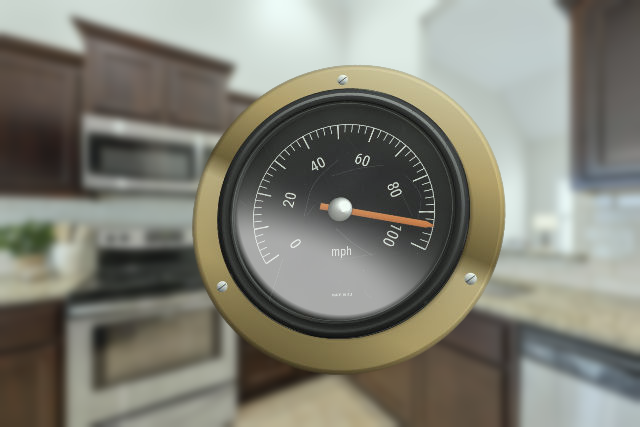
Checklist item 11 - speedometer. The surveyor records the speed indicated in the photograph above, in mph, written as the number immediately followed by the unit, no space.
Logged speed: 94mph
